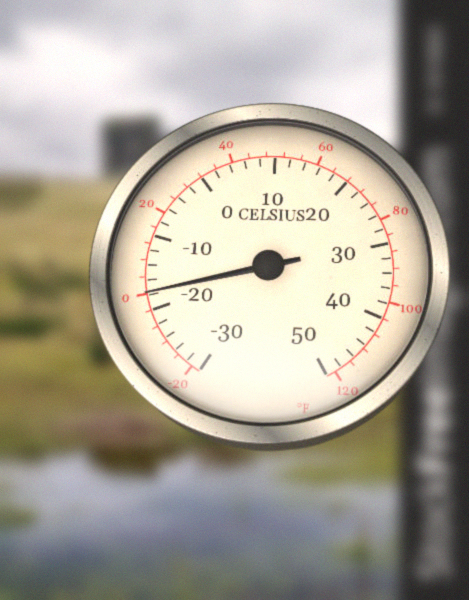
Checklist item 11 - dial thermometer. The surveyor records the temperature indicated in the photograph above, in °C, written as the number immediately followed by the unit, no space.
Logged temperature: -18°C
